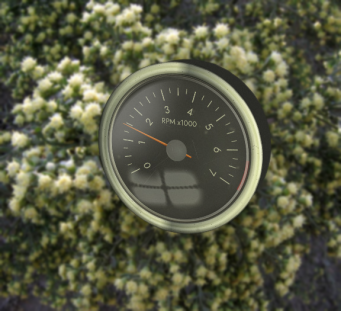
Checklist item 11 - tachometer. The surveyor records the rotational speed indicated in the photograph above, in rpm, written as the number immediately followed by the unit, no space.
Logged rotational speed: 1500rpm
